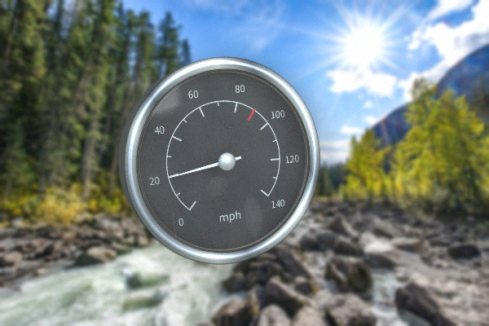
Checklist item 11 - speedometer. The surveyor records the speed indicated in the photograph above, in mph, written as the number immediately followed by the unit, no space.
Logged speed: 20mph
